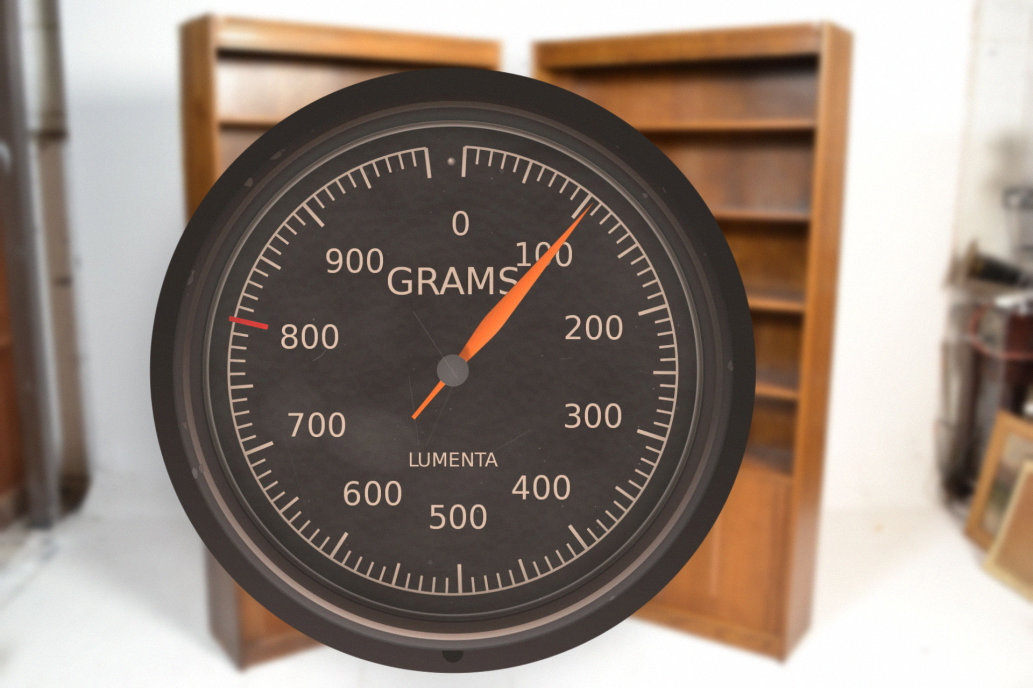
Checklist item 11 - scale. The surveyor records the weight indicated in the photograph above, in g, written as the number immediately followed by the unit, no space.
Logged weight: 105g
